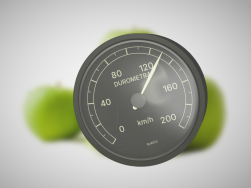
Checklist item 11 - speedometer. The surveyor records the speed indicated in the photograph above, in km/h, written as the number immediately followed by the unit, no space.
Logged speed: 130km/h
